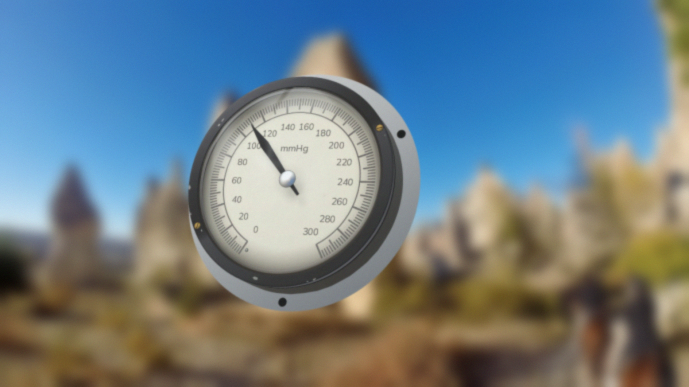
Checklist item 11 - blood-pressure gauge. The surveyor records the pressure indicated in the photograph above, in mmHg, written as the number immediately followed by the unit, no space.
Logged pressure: 110mmHg
